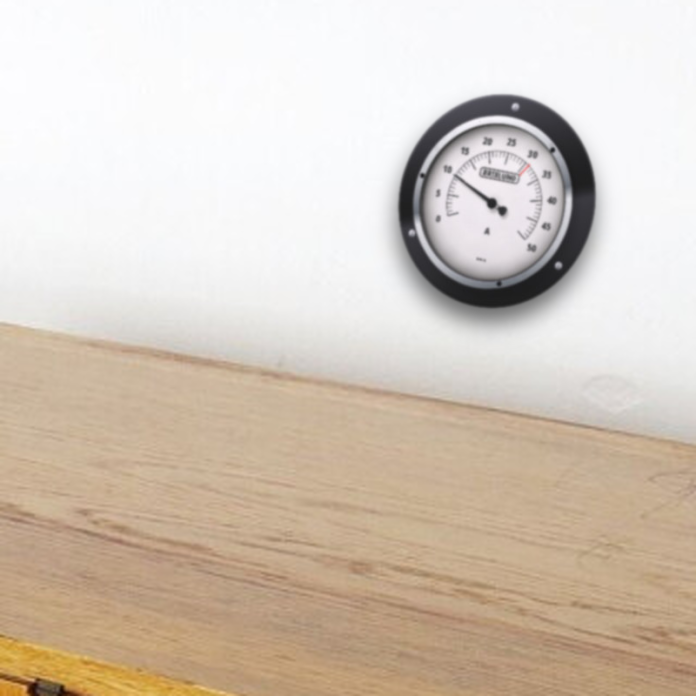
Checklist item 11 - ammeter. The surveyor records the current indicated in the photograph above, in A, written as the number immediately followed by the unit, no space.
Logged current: 10A
